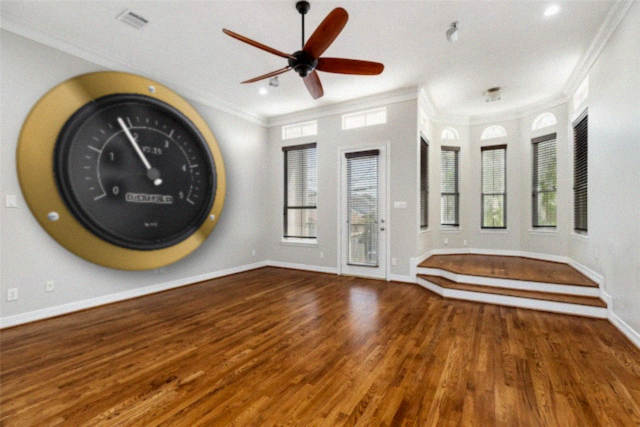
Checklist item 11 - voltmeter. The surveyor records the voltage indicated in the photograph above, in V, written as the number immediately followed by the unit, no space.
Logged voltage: 1.8V
